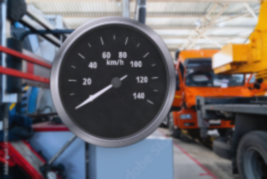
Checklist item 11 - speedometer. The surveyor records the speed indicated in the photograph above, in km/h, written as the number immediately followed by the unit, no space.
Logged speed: 0km/h
